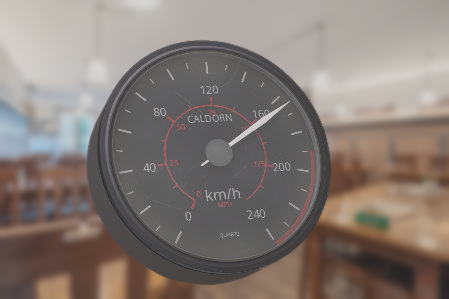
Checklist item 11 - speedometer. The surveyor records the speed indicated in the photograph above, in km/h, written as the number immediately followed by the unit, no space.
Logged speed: 165km/h
